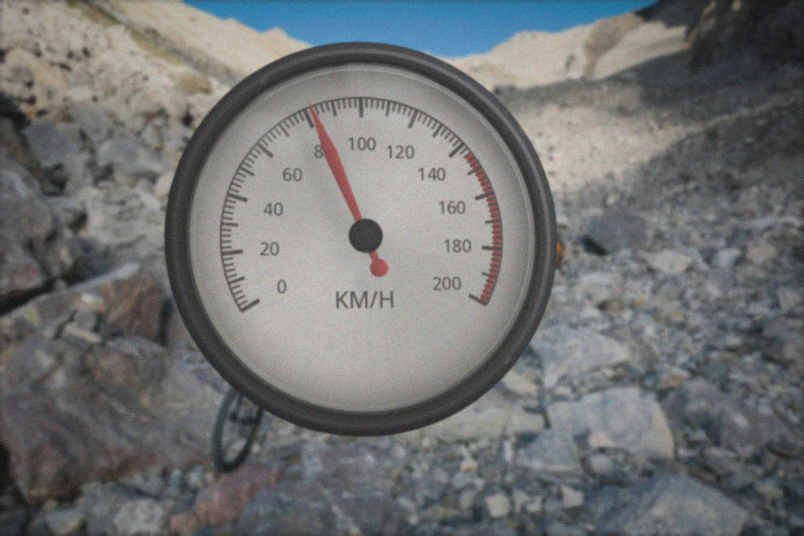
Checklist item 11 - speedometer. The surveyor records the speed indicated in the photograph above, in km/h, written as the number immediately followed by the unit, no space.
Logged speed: 82km/h
